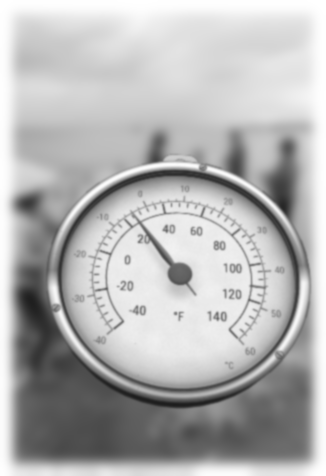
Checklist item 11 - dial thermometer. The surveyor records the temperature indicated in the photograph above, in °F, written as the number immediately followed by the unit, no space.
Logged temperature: 24°F
